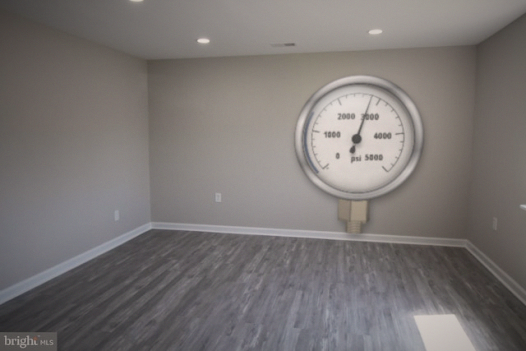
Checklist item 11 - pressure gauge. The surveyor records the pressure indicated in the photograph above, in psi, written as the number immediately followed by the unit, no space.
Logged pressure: 2800psi
